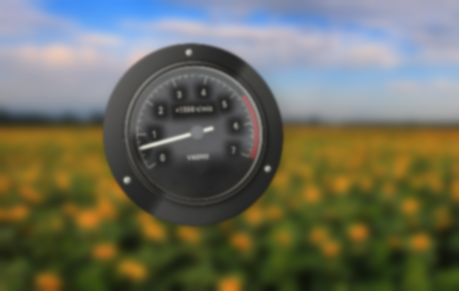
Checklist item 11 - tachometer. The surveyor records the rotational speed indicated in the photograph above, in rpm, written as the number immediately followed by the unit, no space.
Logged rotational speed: 600rpm
